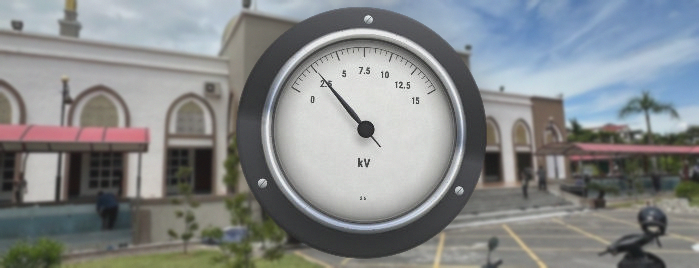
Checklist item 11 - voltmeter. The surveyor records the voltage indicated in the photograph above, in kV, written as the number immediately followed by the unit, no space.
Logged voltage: 2.5kV
